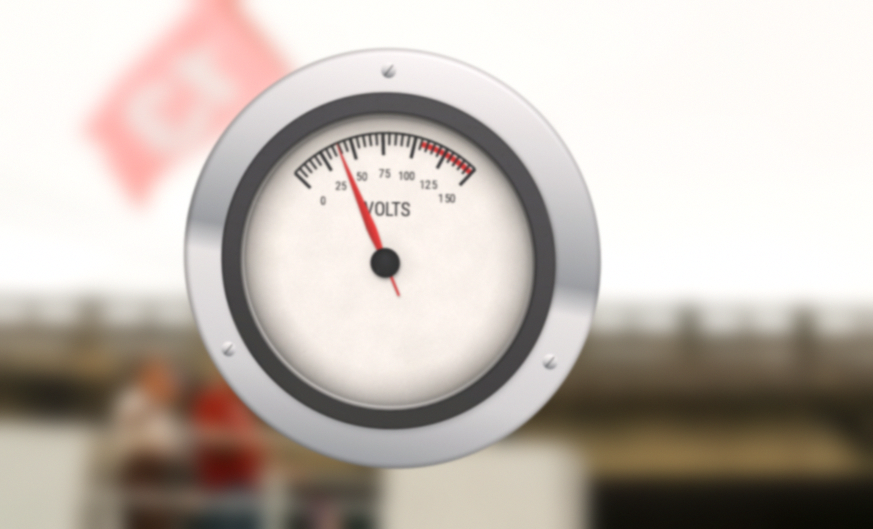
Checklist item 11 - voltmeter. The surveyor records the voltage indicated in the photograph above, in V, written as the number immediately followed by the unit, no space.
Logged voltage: 40V
